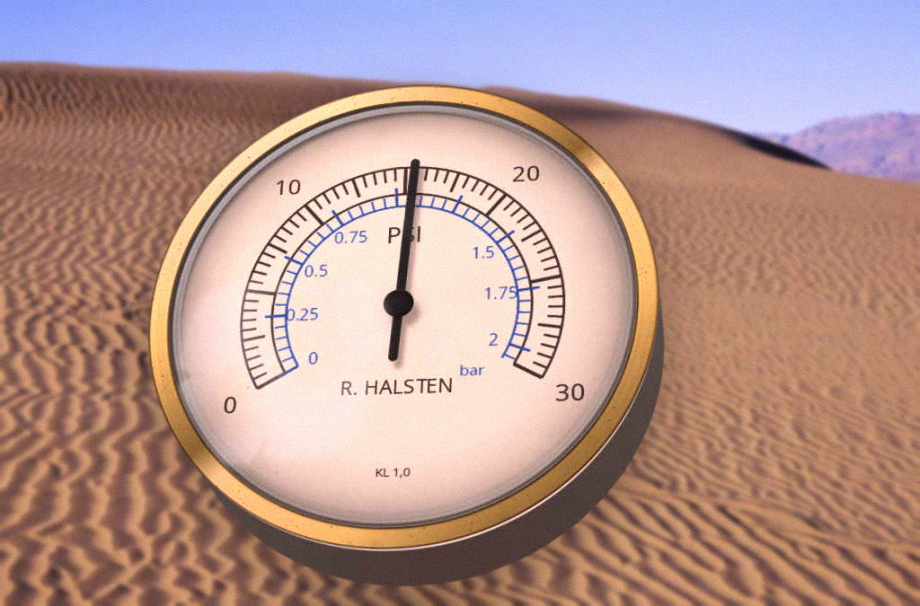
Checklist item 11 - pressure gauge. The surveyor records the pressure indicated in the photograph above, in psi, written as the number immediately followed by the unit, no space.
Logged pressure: 15.5psi
